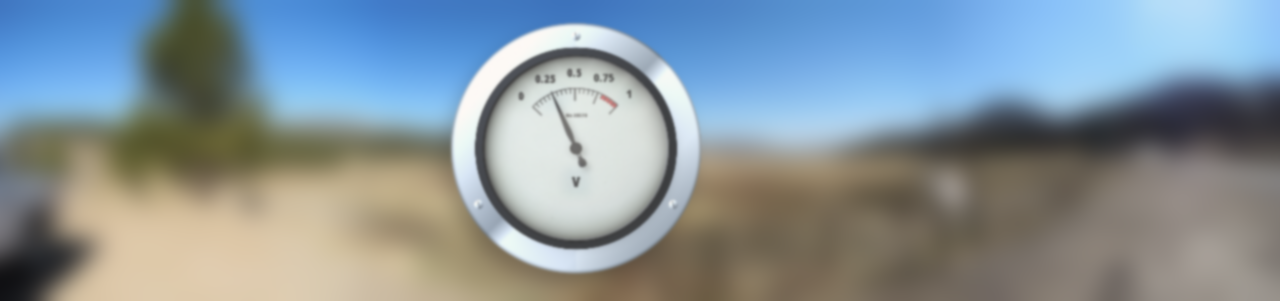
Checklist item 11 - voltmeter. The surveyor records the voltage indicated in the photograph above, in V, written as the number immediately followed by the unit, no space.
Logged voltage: 0.25V
